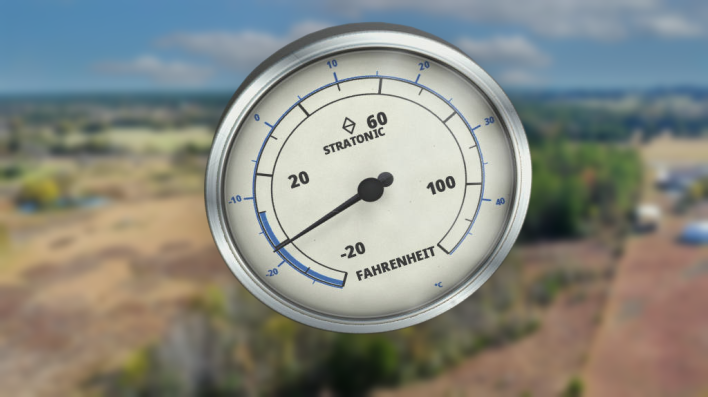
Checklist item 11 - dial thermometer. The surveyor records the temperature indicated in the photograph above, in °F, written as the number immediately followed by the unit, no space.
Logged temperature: 0°F
